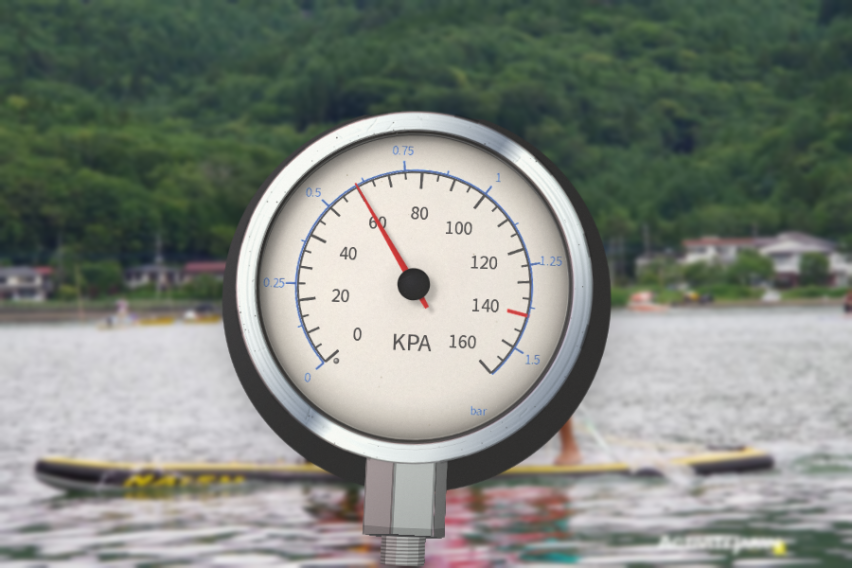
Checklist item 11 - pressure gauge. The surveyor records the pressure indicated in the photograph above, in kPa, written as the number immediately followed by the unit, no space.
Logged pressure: 60kPa
